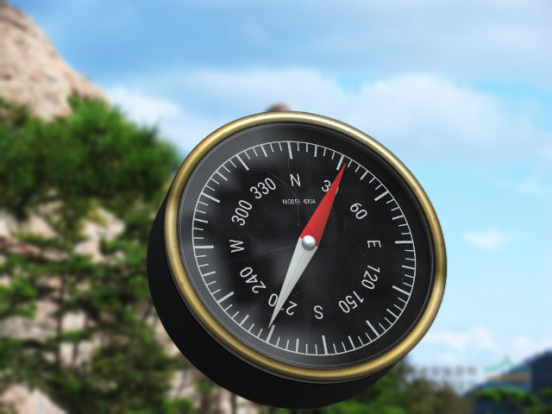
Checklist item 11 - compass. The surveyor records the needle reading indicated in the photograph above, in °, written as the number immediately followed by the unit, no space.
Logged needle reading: 32.5°
